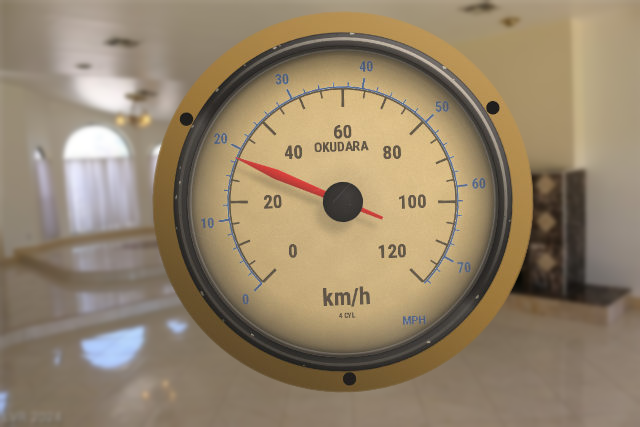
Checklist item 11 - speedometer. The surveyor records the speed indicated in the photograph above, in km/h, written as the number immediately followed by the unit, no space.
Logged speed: 30km/h
